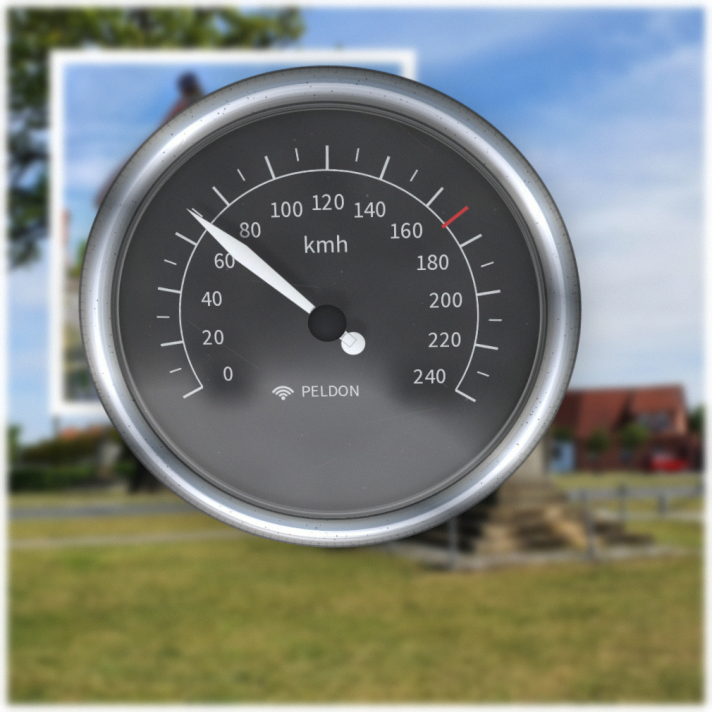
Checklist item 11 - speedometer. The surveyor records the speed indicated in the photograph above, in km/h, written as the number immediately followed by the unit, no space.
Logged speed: 70km/h
